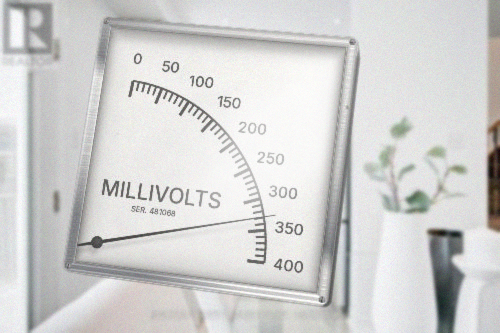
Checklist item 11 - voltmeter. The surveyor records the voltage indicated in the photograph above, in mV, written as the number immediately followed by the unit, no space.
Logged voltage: 330mV
